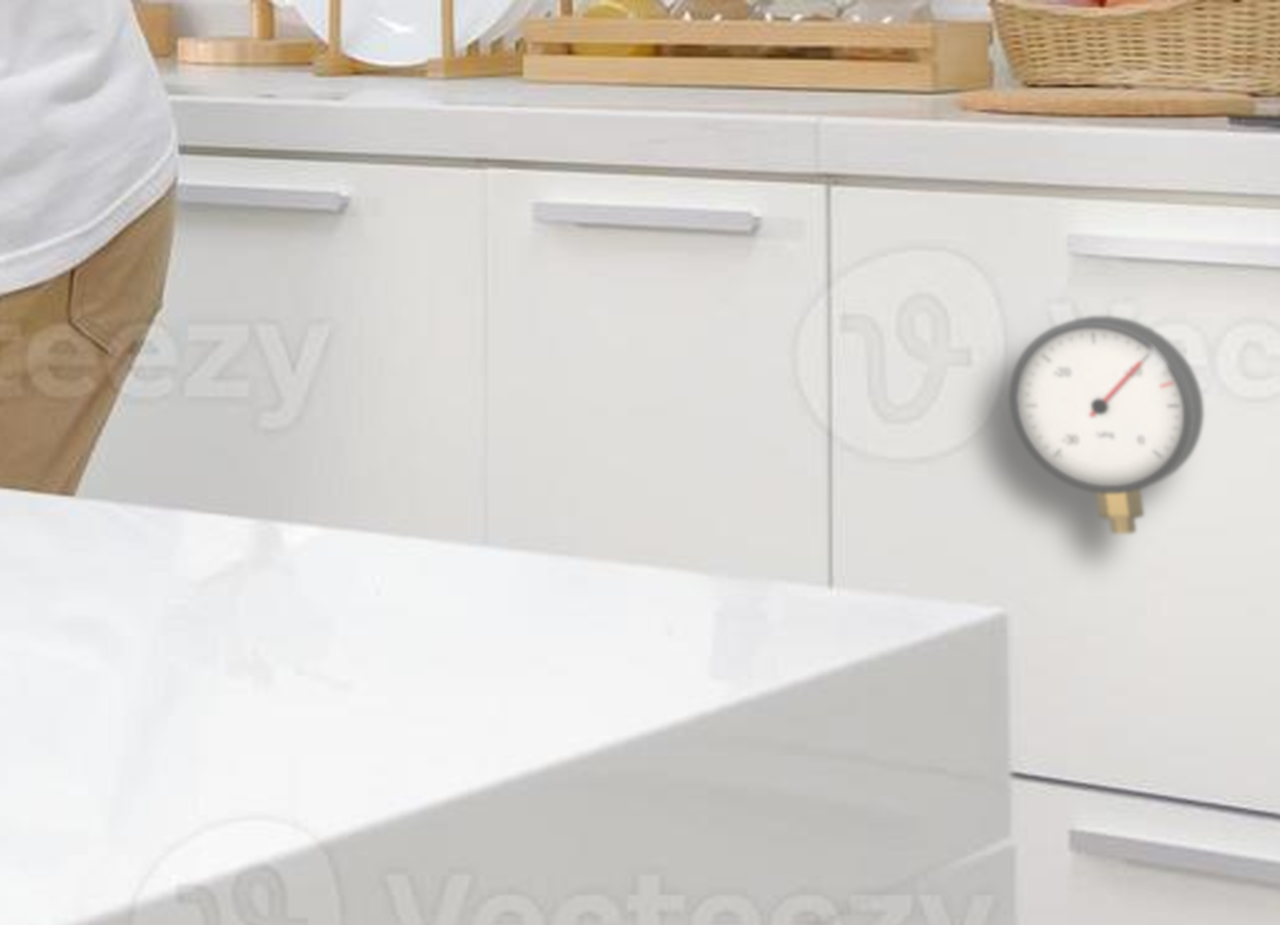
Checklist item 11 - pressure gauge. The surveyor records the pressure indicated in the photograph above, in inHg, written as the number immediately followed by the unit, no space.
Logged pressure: -10inHg
